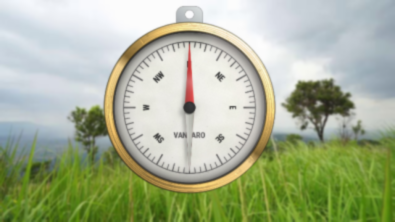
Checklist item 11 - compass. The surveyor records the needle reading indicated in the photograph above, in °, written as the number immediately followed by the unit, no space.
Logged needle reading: 0°
